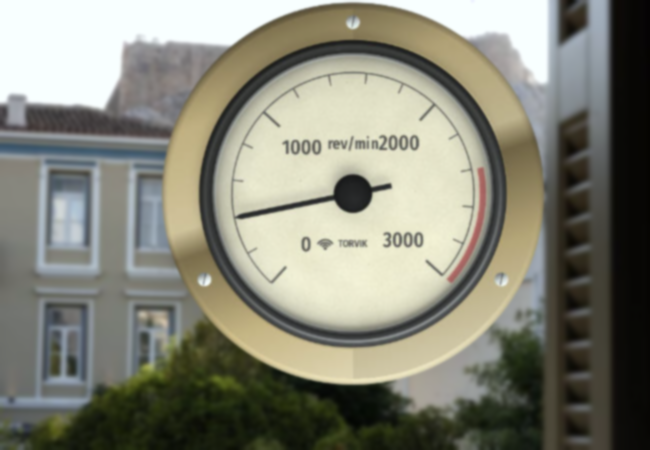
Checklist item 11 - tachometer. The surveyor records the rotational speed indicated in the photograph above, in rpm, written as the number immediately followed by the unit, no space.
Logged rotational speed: 400rpm
